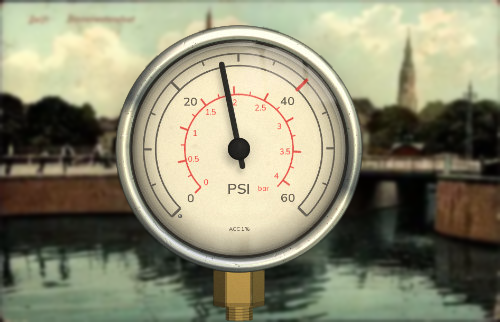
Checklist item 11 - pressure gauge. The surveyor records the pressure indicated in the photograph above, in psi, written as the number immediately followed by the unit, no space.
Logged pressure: 27.5psi
